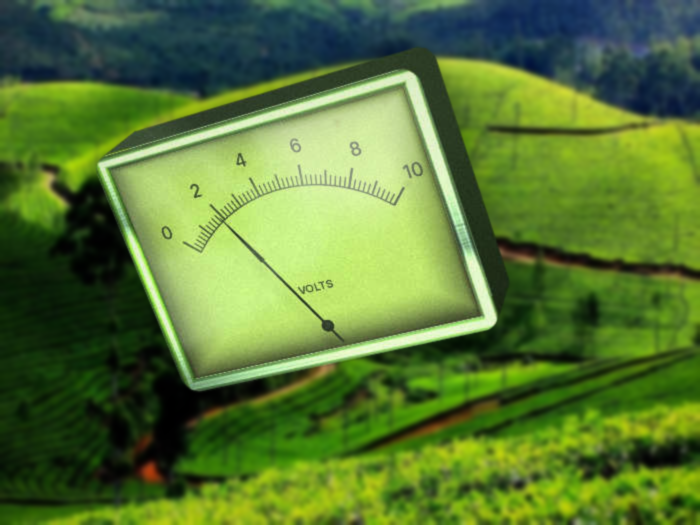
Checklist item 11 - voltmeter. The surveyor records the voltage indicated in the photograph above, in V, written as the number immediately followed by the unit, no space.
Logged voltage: 2V
